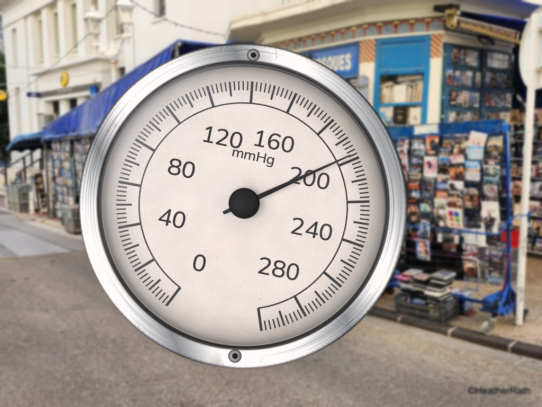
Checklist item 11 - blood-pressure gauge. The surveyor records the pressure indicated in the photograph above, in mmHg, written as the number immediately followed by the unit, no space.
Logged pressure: 198mmHg
